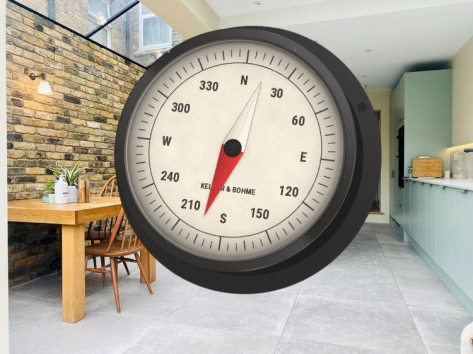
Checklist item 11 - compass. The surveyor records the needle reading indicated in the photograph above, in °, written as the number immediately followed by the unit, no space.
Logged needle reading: 195°
